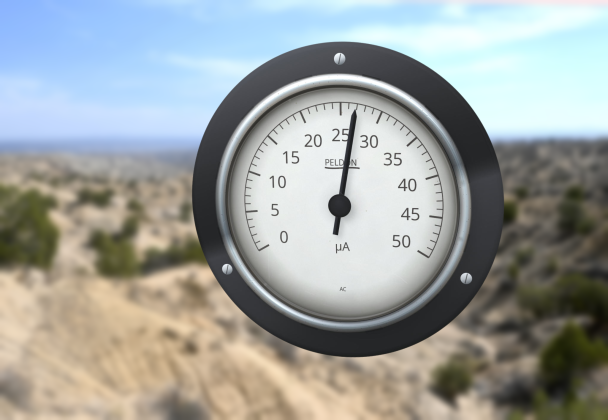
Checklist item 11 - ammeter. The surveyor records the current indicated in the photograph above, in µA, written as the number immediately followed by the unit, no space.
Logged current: 27µA
